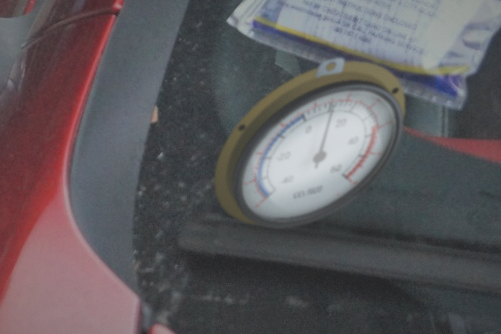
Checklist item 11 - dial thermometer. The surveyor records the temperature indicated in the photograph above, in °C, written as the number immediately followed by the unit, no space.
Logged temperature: 10°C
